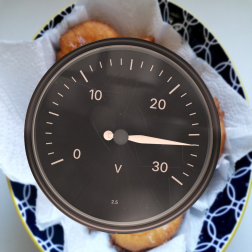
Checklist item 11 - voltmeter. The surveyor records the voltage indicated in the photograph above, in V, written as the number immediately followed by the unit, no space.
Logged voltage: 26V
